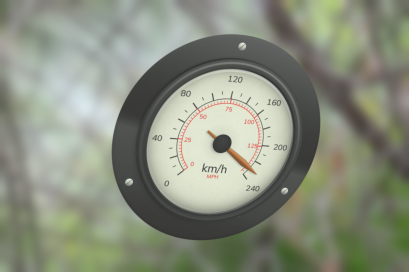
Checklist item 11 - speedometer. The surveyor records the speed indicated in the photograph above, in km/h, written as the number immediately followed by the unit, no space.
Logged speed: 230km/h
